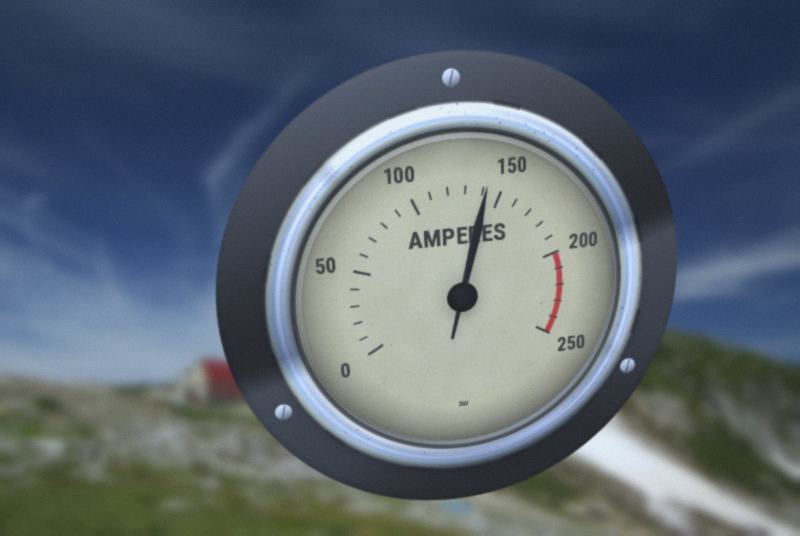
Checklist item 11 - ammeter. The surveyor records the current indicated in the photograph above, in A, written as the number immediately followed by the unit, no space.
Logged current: 140A
